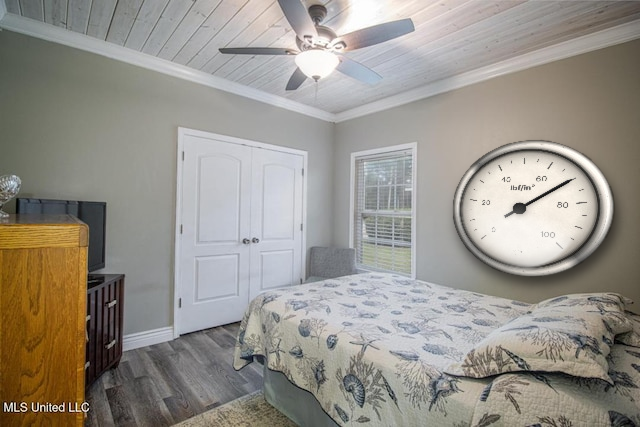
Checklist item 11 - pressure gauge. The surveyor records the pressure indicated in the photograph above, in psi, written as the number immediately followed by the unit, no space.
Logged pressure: 70psi
